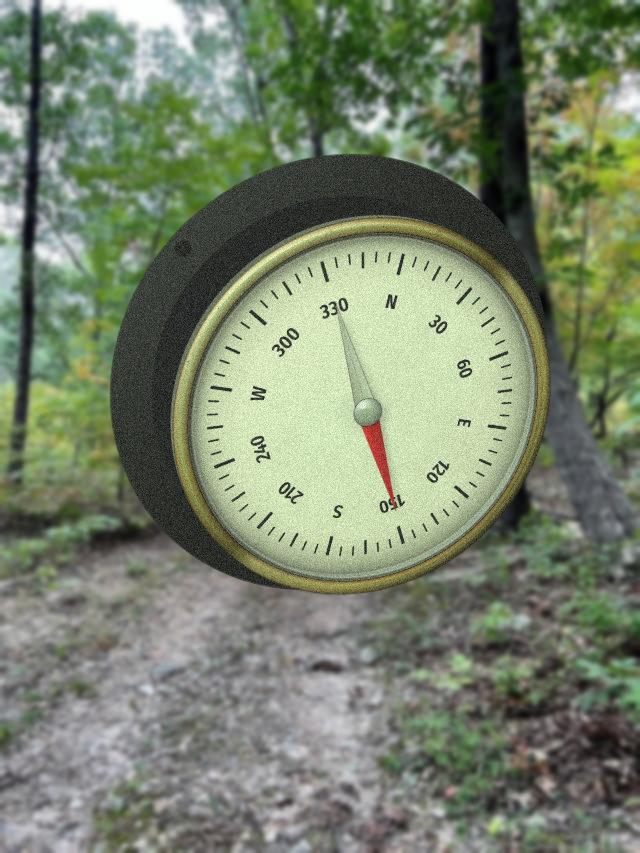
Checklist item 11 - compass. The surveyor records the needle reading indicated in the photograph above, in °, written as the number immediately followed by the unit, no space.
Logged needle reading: 150°
